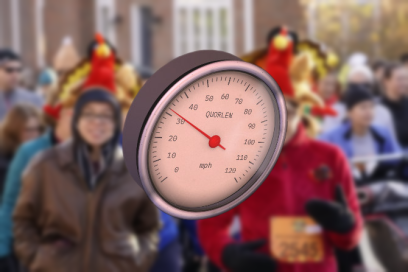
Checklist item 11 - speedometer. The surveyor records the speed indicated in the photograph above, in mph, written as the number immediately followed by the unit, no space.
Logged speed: 32mph
